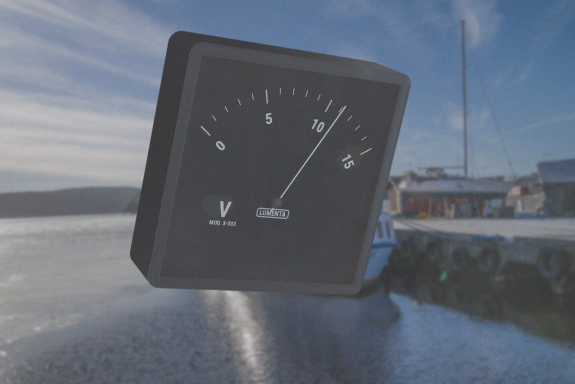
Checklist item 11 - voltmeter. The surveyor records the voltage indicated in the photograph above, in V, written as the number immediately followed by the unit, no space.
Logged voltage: 11V
